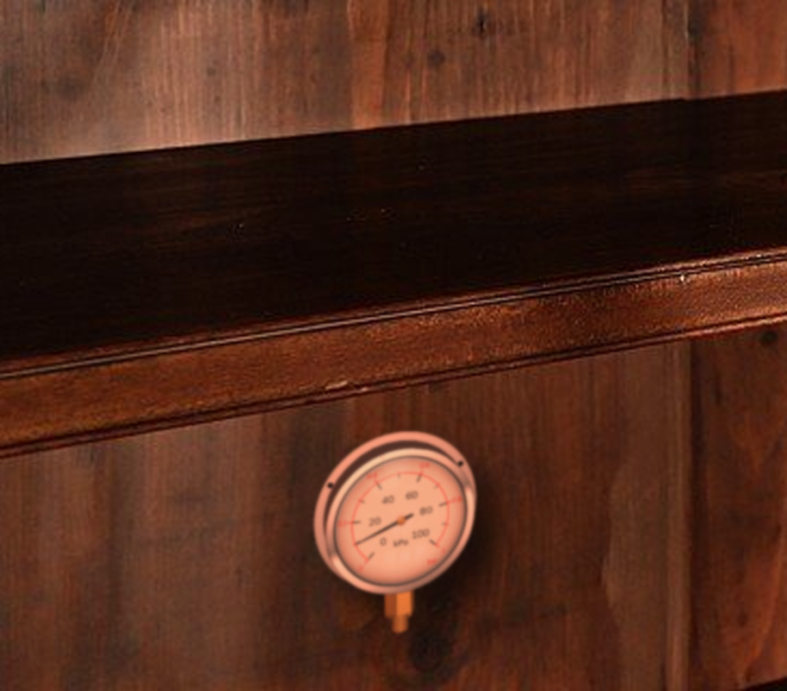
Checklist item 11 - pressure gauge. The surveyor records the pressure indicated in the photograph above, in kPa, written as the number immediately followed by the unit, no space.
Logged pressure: 10kPa
